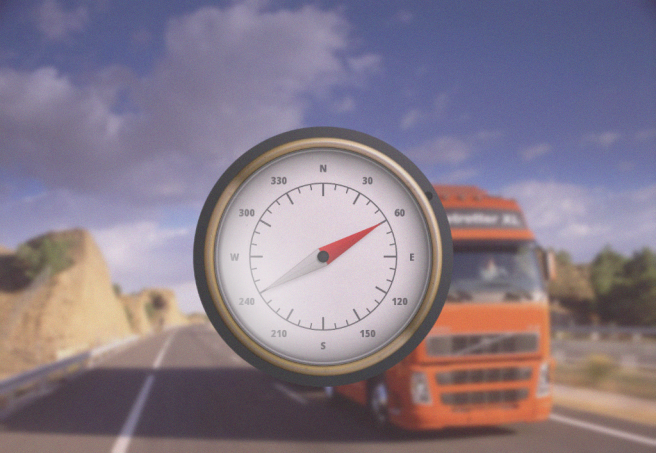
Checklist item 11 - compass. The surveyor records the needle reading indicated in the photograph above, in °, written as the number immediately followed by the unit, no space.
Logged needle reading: 60°
